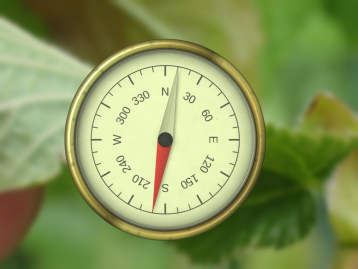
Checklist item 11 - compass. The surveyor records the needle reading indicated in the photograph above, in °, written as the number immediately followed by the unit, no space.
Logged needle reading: 190°
